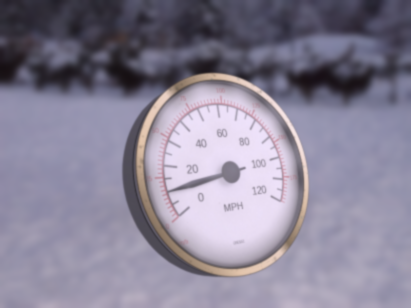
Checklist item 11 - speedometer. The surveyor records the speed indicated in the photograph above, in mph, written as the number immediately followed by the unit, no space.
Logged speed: 10mph
